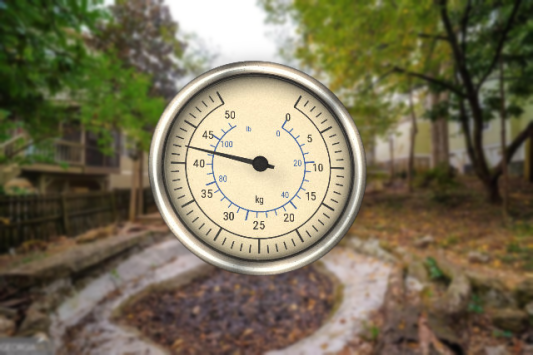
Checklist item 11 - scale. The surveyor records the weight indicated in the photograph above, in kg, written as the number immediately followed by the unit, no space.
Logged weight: 42kg
